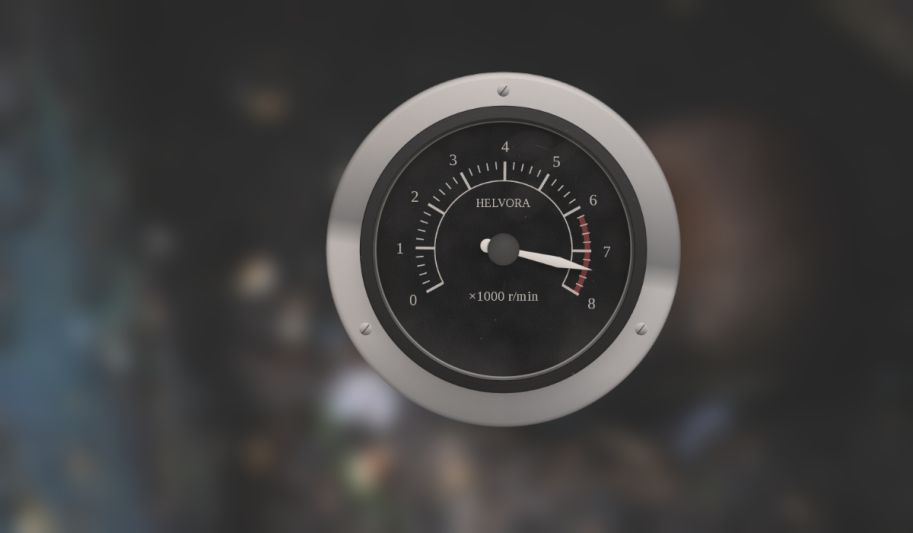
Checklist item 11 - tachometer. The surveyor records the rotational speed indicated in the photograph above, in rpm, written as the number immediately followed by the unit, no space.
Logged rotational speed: 7400rpm
